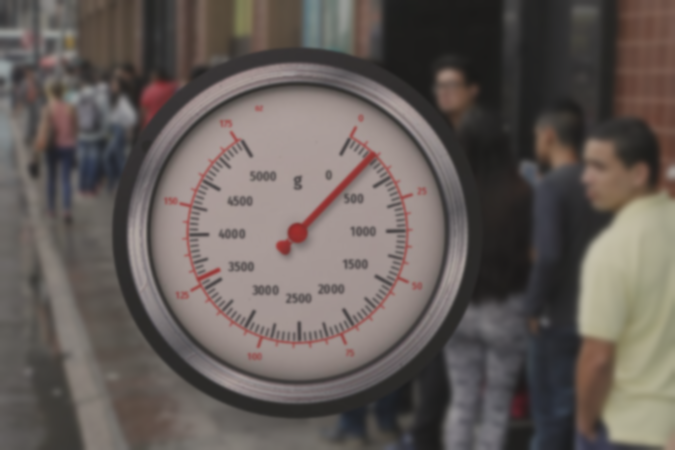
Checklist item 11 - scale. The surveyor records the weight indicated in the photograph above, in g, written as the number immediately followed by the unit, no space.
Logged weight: 250g
